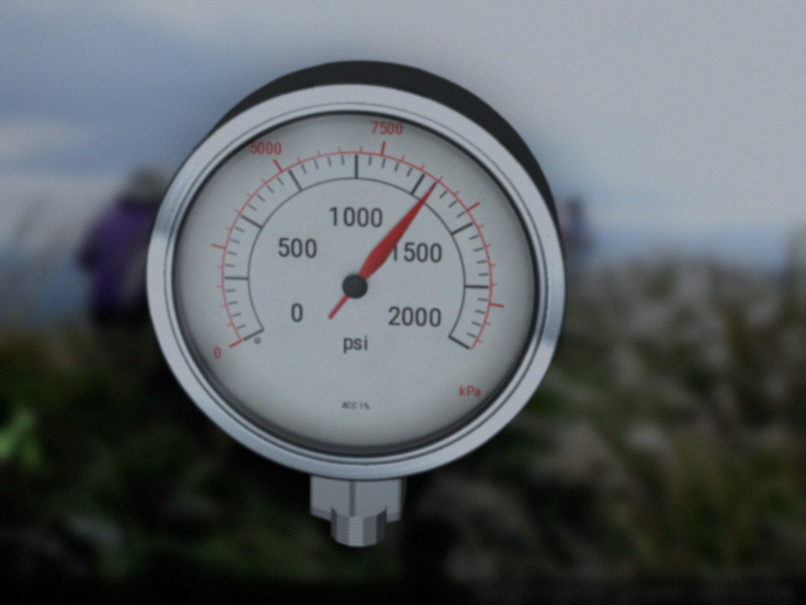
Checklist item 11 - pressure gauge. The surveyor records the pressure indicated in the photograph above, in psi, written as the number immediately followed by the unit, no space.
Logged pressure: 1300psi
